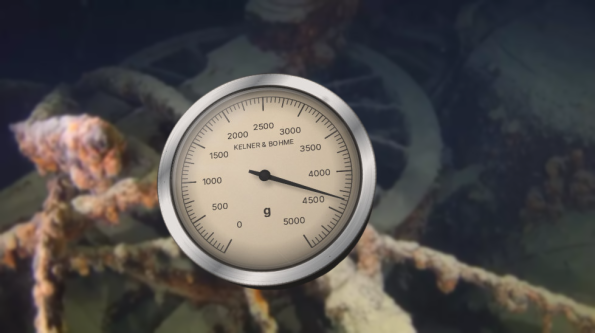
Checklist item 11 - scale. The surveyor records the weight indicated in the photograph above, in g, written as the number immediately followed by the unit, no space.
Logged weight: 4350g
